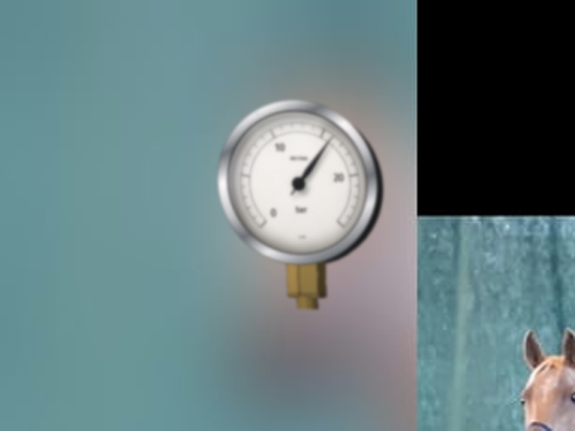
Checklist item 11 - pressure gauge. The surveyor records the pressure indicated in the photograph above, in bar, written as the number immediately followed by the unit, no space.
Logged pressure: 16bar
